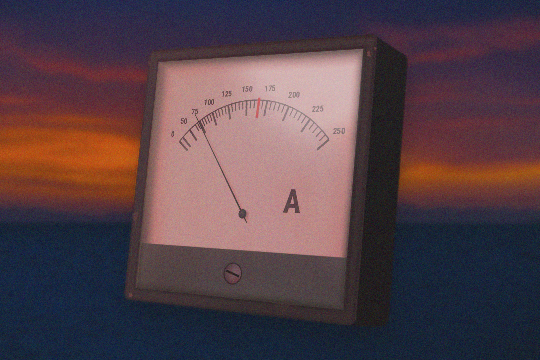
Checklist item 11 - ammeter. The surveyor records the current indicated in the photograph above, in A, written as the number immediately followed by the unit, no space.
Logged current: 75A
